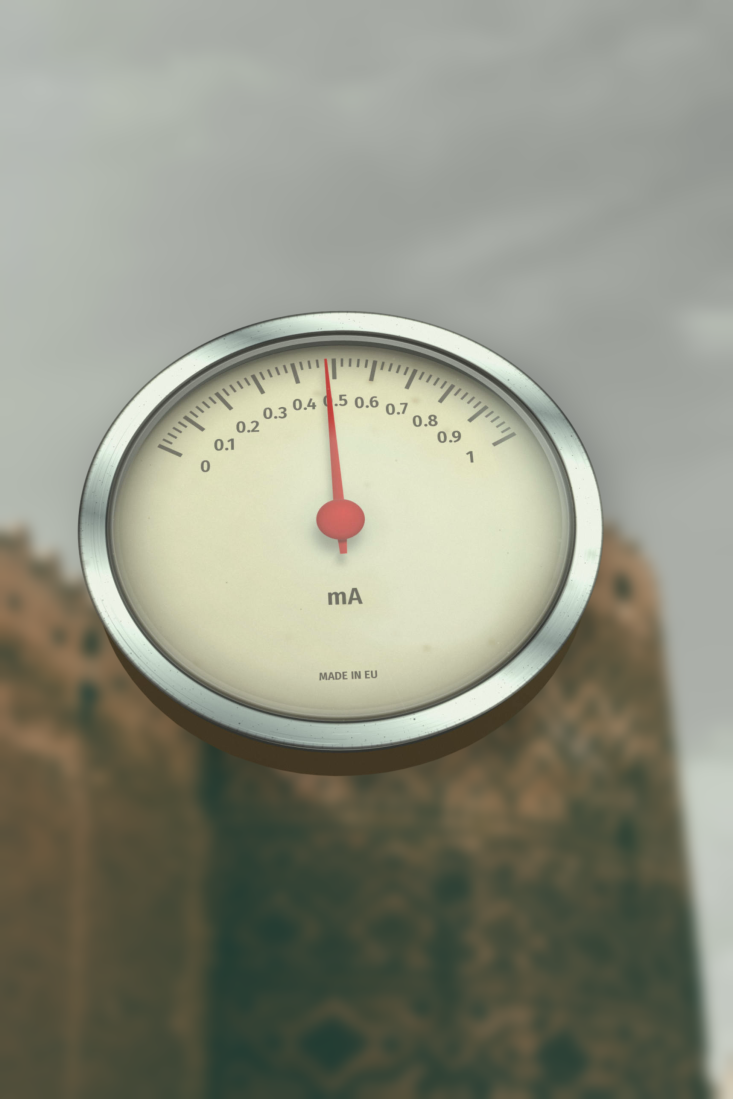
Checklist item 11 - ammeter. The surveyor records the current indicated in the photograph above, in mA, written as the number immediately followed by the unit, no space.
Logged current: 0.48mA
